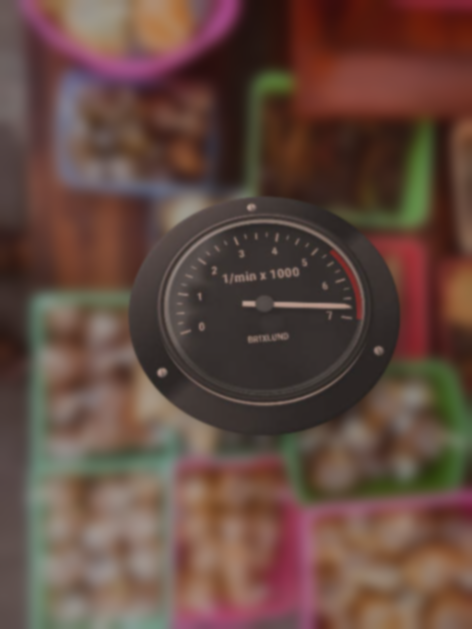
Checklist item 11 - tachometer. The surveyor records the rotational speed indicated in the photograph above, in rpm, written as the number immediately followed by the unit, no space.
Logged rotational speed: 6750rpm
